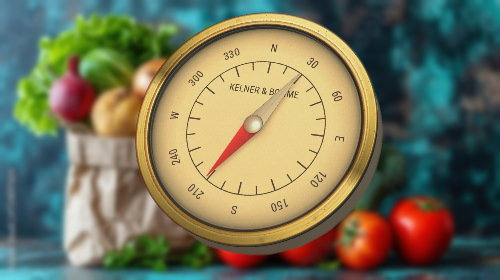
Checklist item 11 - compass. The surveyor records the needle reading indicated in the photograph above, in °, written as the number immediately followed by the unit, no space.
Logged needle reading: 210°
